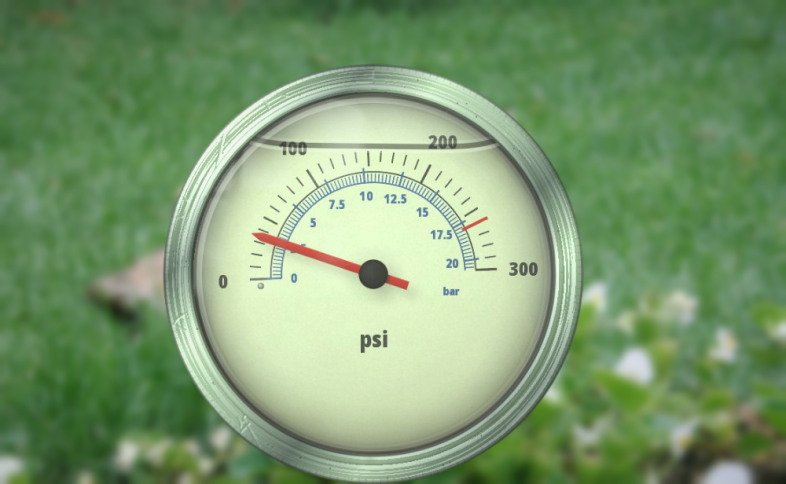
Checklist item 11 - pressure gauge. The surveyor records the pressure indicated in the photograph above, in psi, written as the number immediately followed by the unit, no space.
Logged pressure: 35psi
